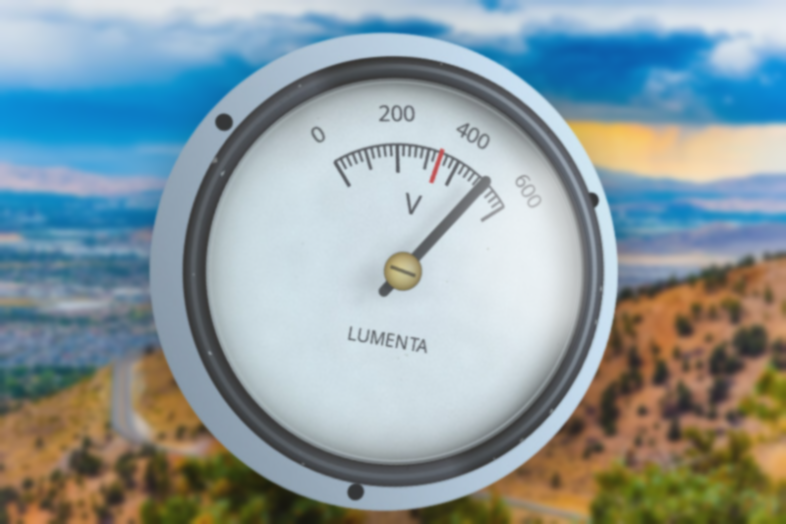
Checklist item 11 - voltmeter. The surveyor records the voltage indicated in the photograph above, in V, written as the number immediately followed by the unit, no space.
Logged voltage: 500V
